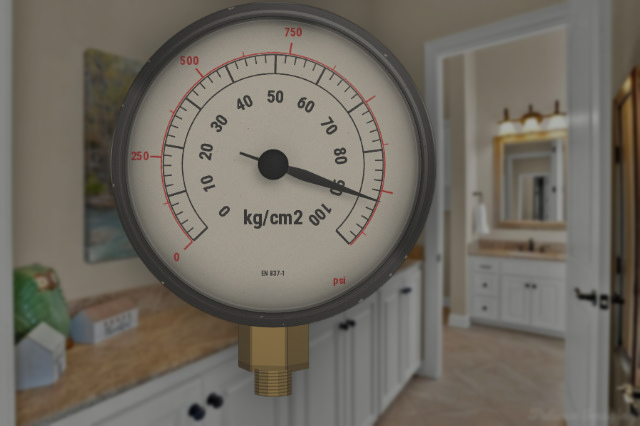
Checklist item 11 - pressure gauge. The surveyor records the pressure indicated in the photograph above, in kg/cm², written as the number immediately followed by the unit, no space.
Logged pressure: 90kg/cm²
